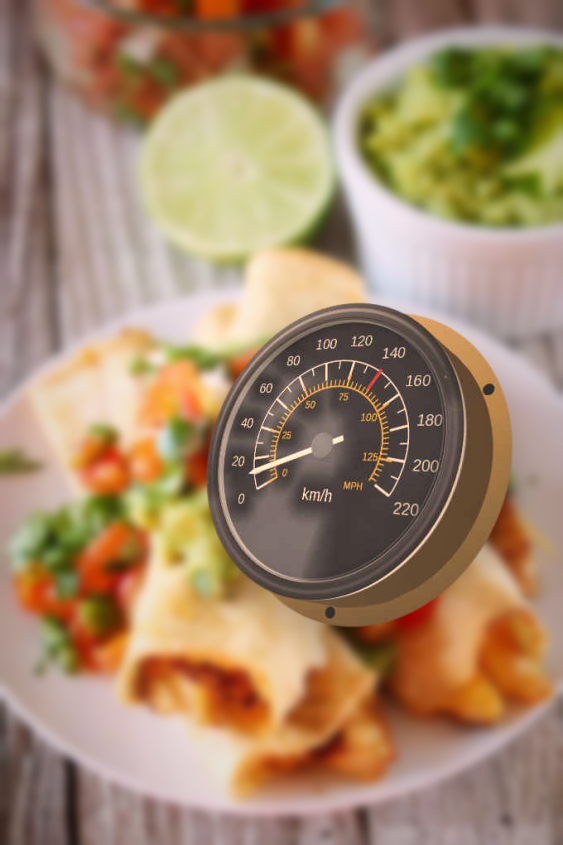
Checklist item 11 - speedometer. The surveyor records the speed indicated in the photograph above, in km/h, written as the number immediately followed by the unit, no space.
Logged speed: 10km/h
